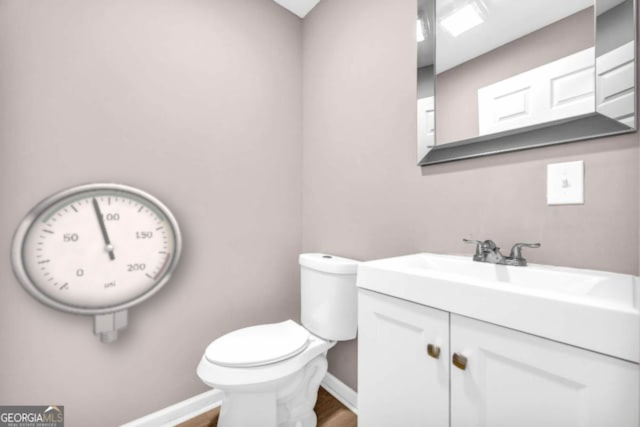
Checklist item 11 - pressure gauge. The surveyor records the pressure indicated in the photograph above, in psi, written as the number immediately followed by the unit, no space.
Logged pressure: 90psi
